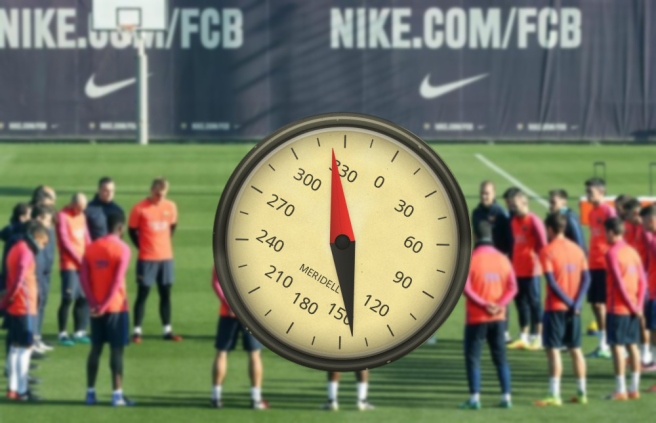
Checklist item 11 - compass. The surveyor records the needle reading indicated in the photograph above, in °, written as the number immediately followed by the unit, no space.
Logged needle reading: 322.5°
